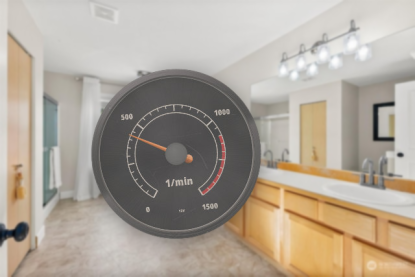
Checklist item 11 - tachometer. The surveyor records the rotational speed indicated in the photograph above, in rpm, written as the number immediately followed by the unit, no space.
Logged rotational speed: 425rpm
